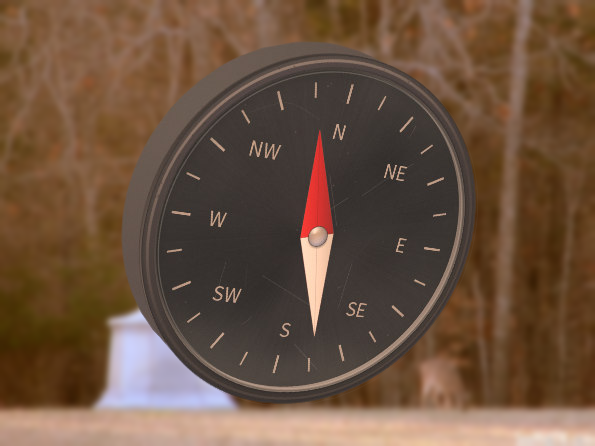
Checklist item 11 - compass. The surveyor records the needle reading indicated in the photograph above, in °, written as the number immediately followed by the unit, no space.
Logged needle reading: 345°
